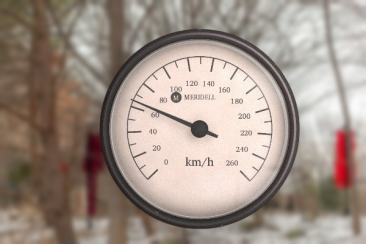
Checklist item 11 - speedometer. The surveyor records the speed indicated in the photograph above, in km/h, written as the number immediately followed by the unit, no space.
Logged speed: 65km/h
